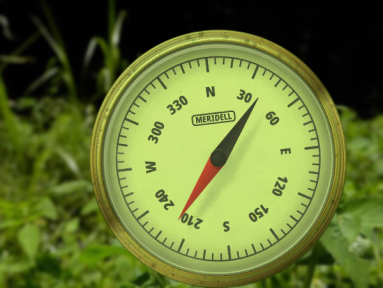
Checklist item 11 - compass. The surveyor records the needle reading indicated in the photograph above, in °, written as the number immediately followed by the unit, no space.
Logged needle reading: 220°
